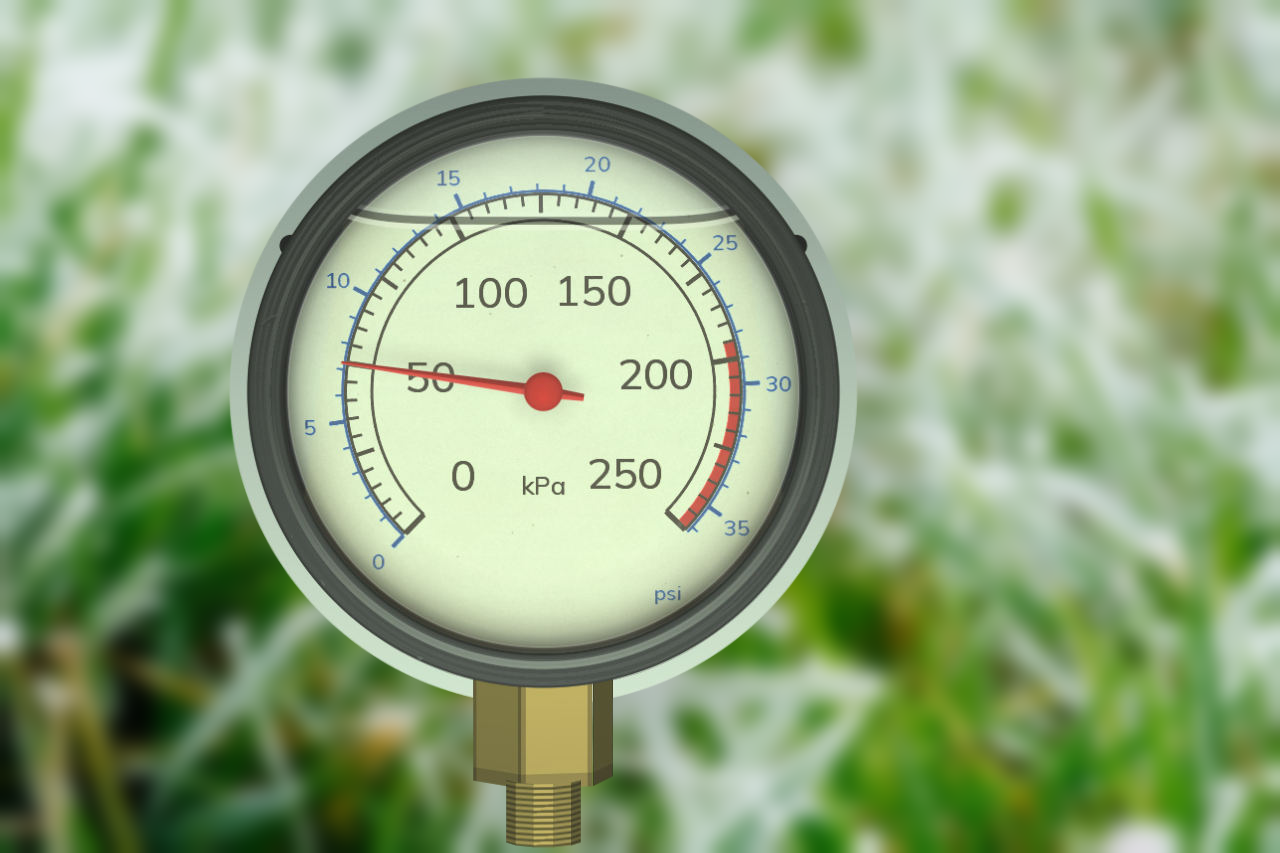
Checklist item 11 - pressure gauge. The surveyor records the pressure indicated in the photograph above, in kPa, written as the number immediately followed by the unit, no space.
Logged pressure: 50kPa
